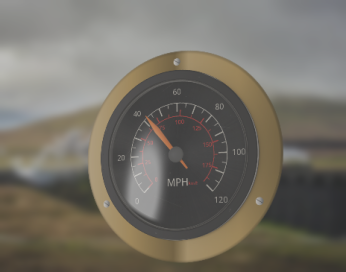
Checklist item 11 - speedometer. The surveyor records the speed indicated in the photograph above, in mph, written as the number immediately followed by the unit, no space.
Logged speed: 42.5mph
